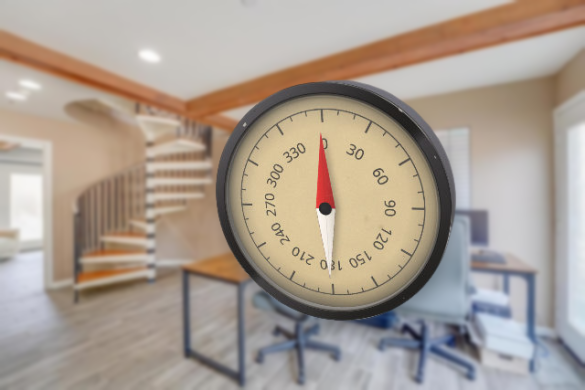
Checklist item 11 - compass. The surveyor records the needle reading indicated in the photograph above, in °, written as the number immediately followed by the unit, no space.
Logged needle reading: 0°
